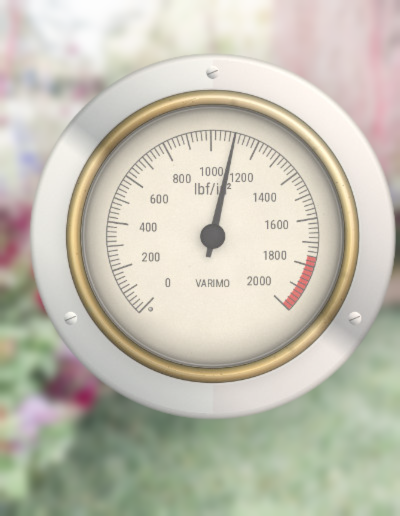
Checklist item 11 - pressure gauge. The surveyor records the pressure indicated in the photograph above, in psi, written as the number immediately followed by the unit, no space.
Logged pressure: 1100psi
